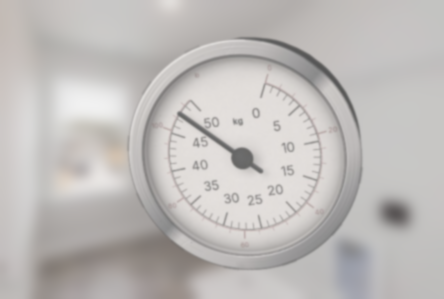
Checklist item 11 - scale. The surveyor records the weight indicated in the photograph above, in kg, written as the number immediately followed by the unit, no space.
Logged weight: 48kg
